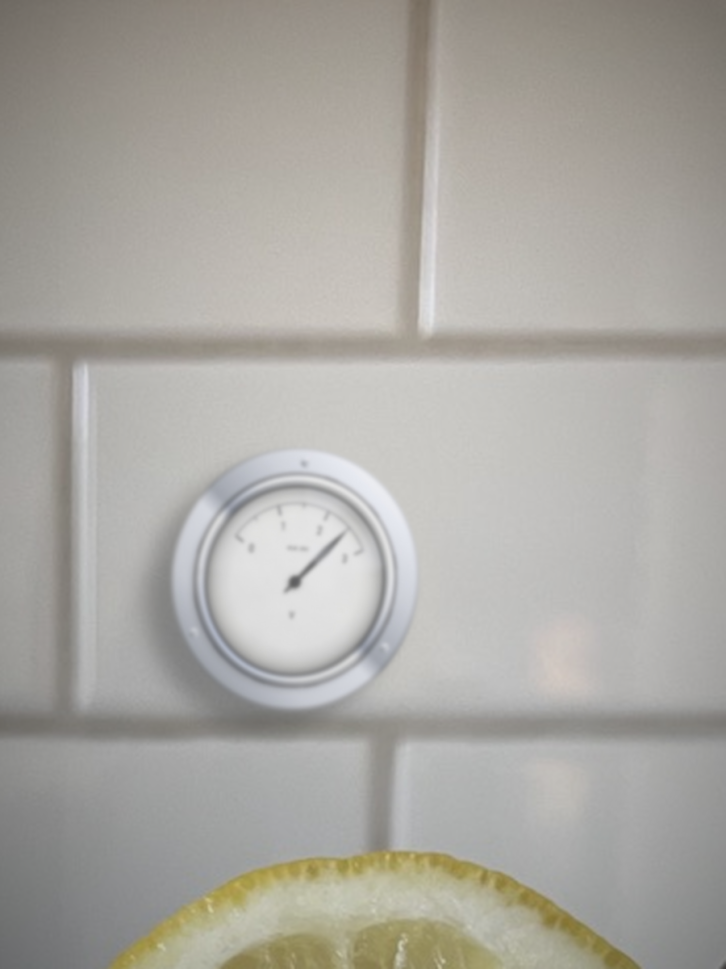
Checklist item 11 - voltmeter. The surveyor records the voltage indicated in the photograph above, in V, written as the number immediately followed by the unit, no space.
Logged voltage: 2.5V
